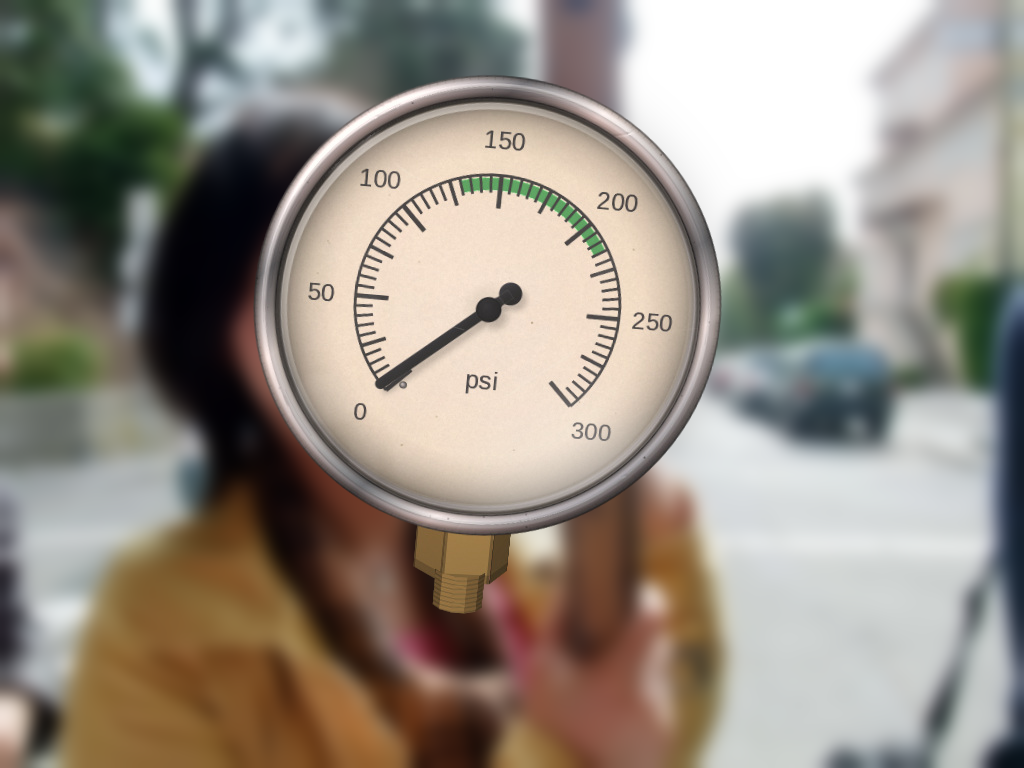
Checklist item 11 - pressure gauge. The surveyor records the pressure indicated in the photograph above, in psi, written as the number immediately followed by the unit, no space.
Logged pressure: 5psi
